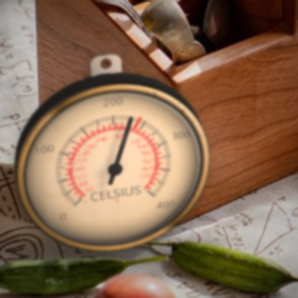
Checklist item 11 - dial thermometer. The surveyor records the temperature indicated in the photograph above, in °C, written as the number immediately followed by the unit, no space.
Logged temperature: 225°C
